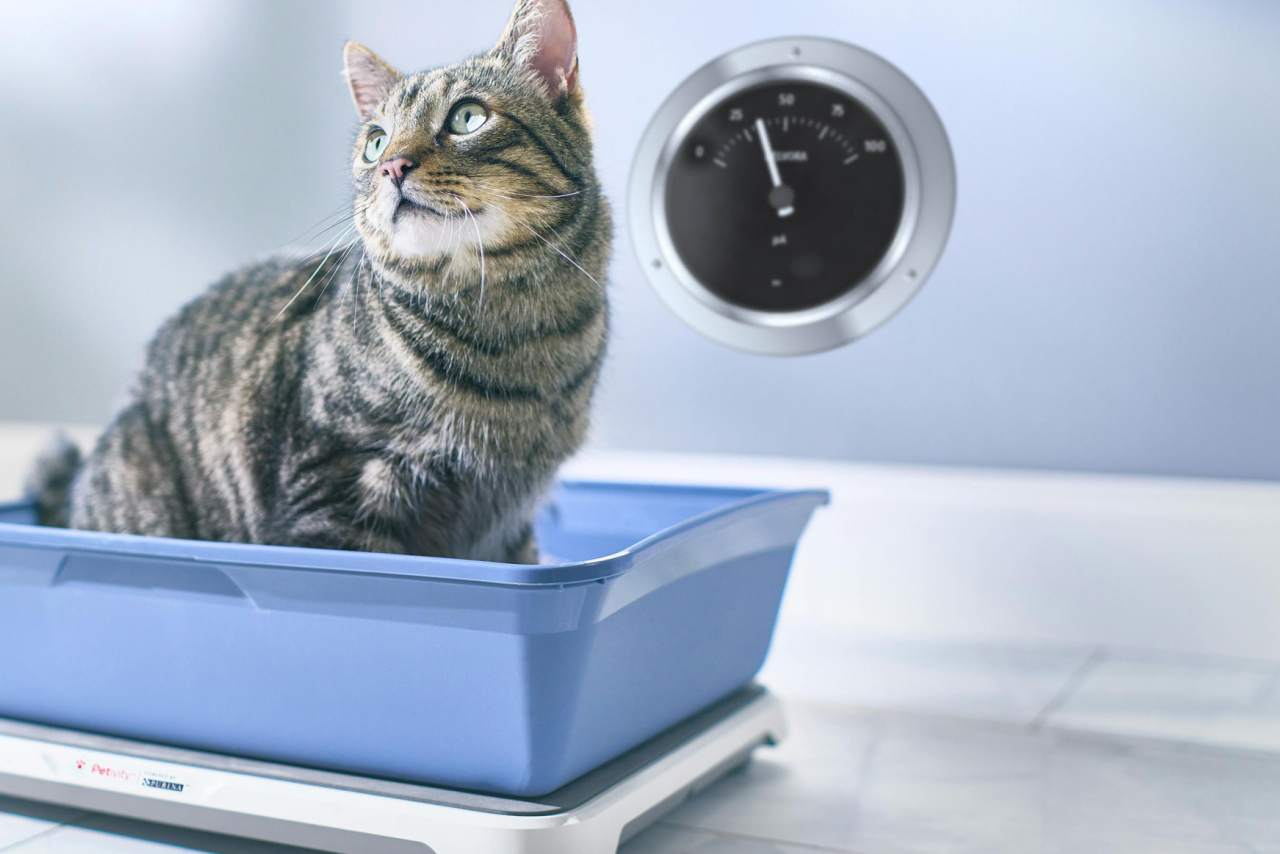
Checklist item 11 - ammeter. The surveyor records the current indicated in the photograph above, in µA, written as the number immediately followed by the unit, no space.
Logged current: 35µA
